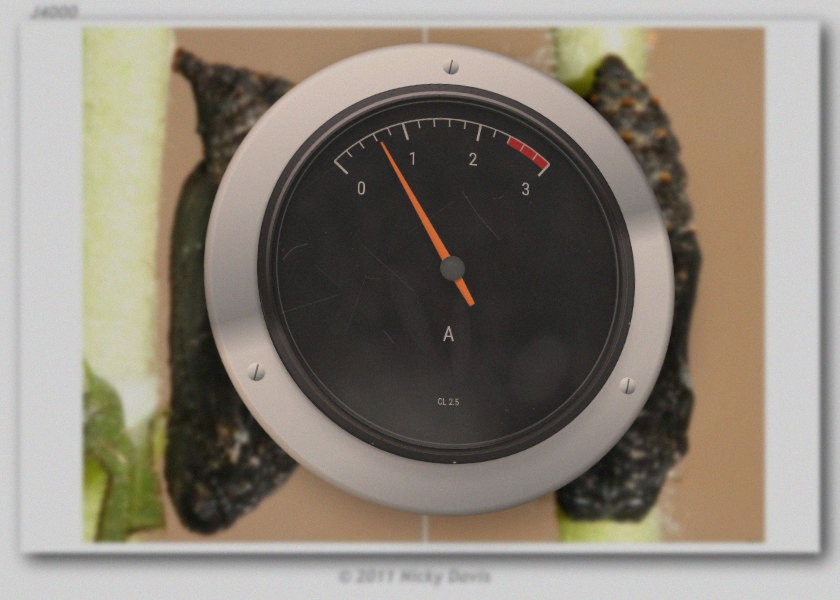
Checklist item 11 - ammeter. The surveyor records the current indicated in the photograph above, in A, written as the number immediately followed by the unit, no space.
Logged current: 0.6A
